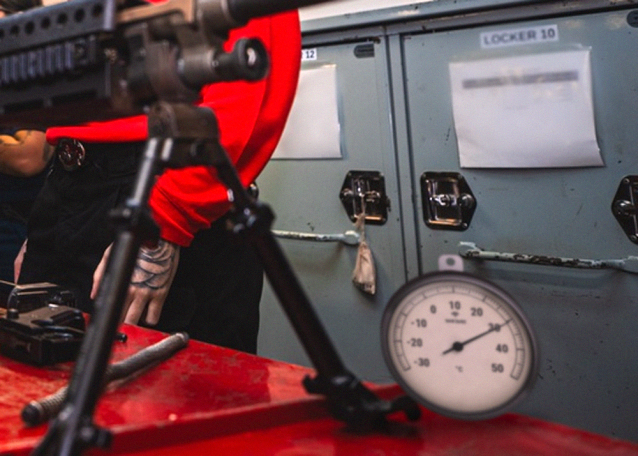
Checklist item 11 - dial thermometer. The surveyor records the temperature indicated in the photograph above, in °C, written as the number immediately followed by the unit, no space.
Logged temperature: 30°C
